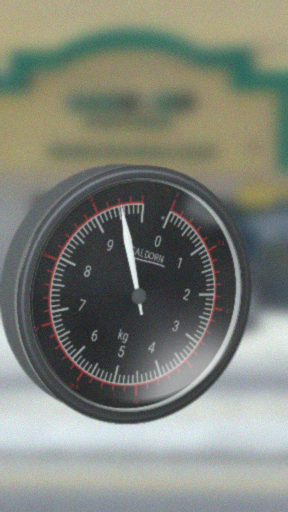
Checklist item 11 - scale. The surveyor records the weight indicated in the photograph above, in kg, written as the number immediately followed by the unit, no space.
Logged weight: 9.5kg
